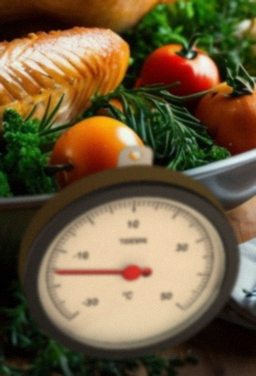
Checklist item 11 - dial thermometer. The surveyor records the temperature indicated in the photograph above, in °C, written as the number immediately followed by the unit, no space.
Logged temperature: -15°C
